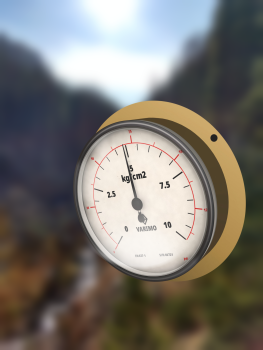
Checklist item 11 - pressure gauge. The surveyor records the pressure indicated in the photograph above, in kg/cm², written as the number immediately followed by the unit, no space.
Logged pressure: 5kg/cm²
